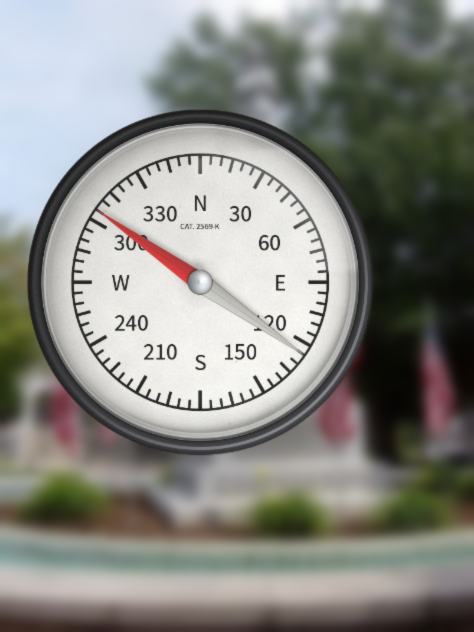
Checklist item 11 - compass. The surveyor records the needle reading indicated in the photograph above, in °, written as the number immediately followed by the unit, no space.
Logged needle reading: 305°
